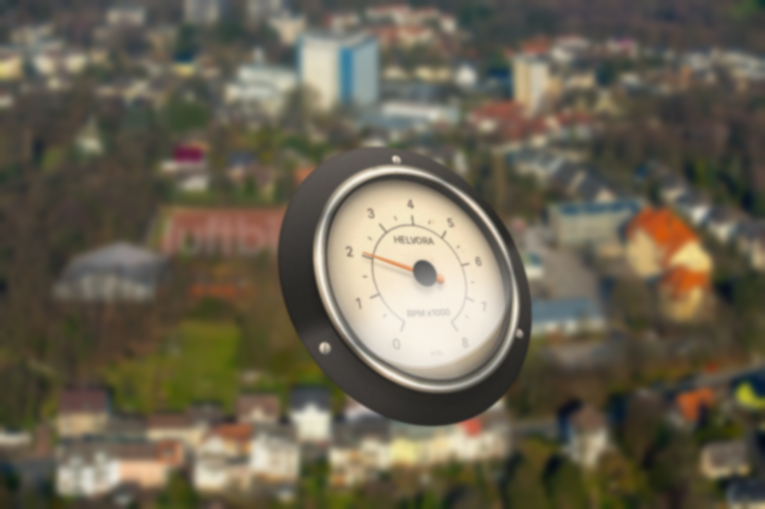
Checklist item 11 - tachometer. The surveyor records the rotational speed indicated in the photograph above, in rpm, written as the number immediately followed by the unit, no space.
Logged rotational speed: 2000rpm
